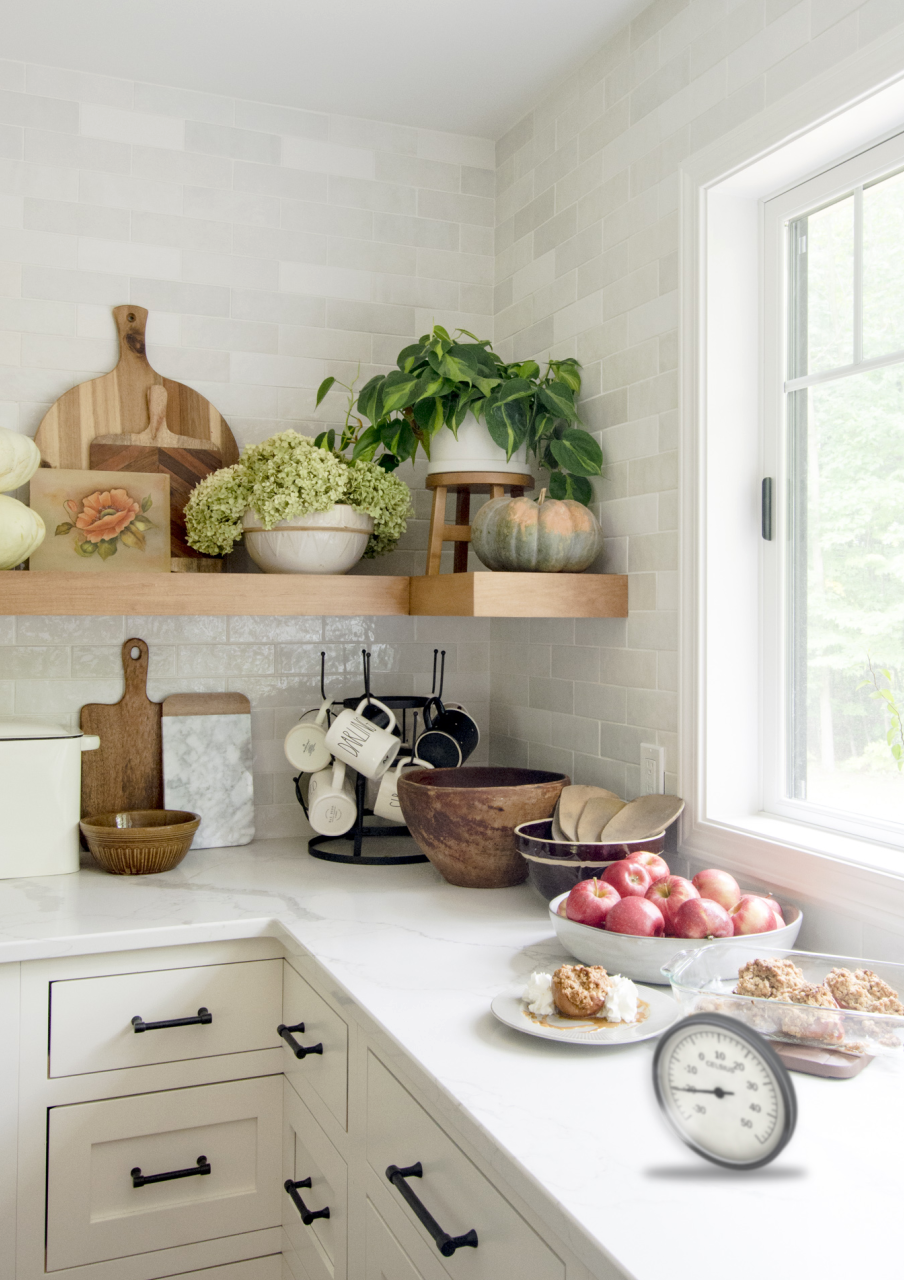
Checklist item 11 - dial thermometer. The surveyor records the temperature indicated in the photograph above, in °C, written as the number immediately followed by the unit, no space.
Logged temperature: -20°C
